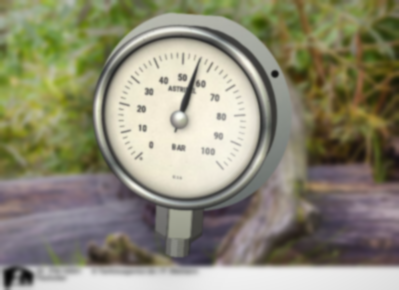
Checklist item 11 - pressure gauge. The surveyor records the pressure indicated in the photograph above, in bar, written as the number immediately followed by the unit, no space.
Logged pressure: 56bar
